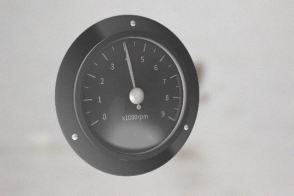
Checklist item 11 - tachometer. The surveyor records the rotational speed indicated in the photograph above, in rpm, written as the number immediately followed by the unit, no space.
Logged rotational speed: 4000rpm
